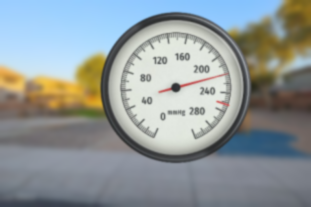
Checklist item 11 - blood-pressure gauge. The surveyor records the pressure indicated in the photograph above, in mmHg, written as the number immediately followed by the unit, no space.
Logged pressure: 220mmHg
